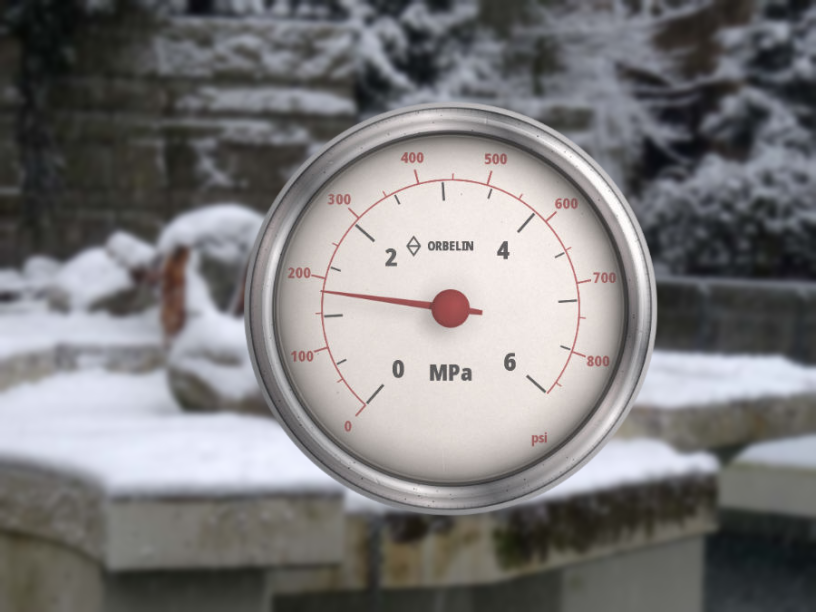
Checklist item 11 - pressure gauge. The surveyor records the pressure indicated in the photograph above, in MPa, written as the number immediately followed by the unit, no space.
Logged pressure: 1.25MPa
